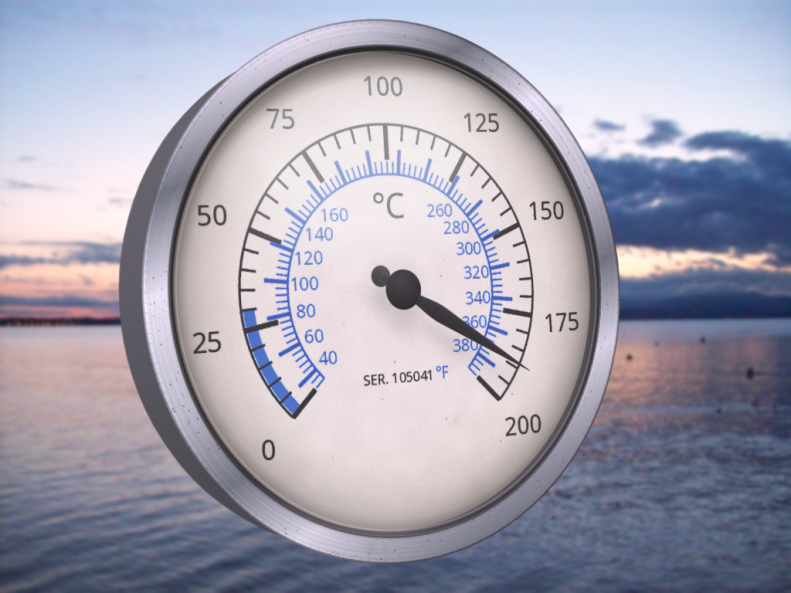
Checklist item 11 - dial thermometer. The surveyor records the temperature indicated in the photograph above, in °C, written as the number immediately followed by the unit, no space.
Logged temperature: 190°C
